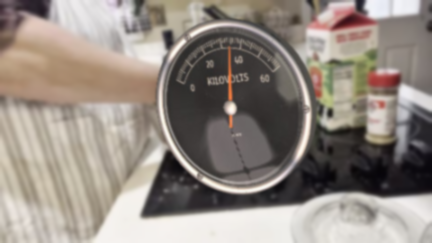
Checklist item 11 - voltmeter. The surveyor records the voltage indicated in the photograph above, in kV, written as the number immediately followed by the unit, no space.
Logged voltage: 35kV
